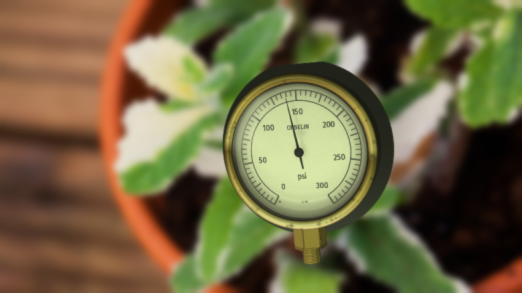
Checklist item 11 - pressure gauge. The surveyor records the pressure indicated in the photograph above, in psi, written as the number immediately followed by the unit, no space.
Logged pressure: 140psi
